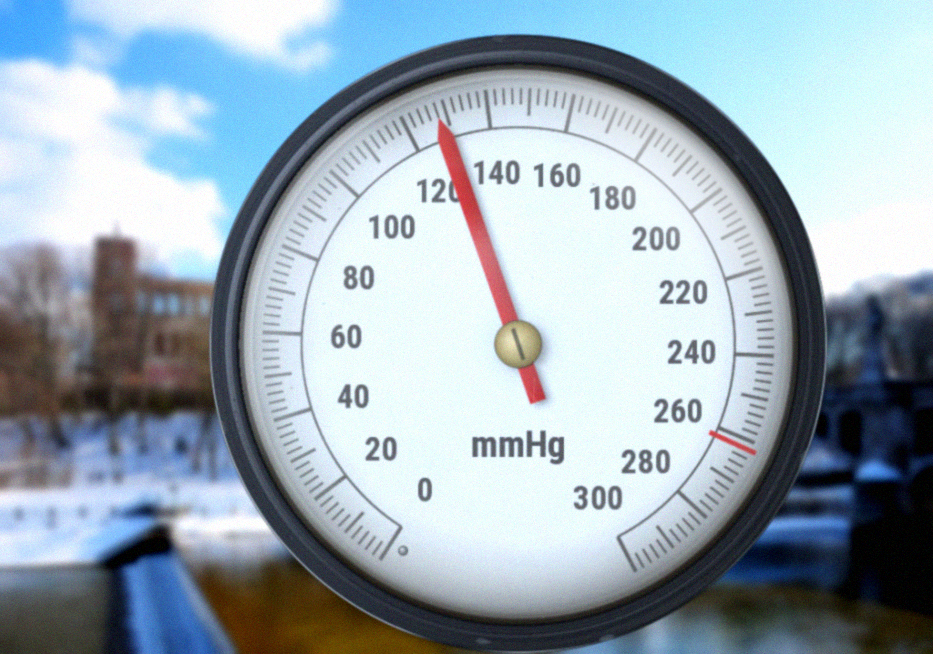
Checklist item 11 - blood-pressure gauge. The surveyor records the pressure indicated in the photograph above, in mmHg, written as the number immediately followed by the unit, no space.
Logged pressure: 128mmHg
